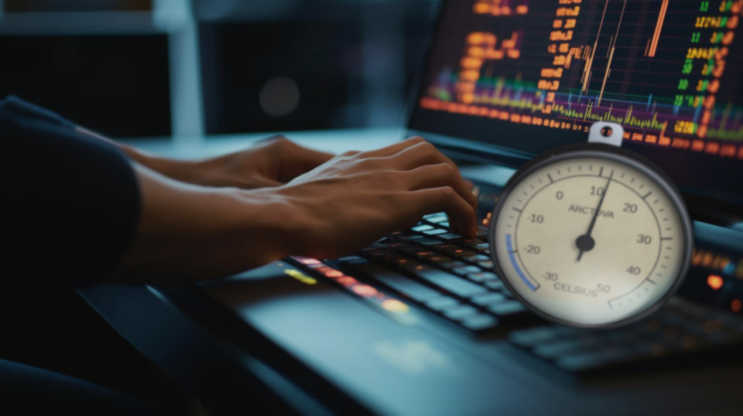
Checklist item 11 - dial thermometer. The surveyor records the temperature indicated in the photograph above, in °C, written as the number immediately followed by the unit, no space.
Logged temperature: 12°C
